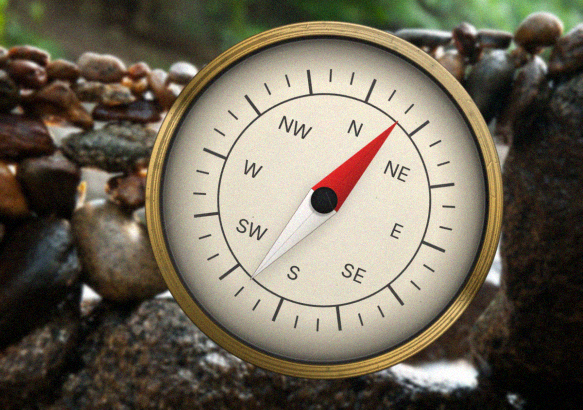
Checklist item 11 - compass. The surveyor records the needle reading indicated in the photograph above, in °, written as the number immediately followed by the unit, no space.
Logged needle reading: 20°
